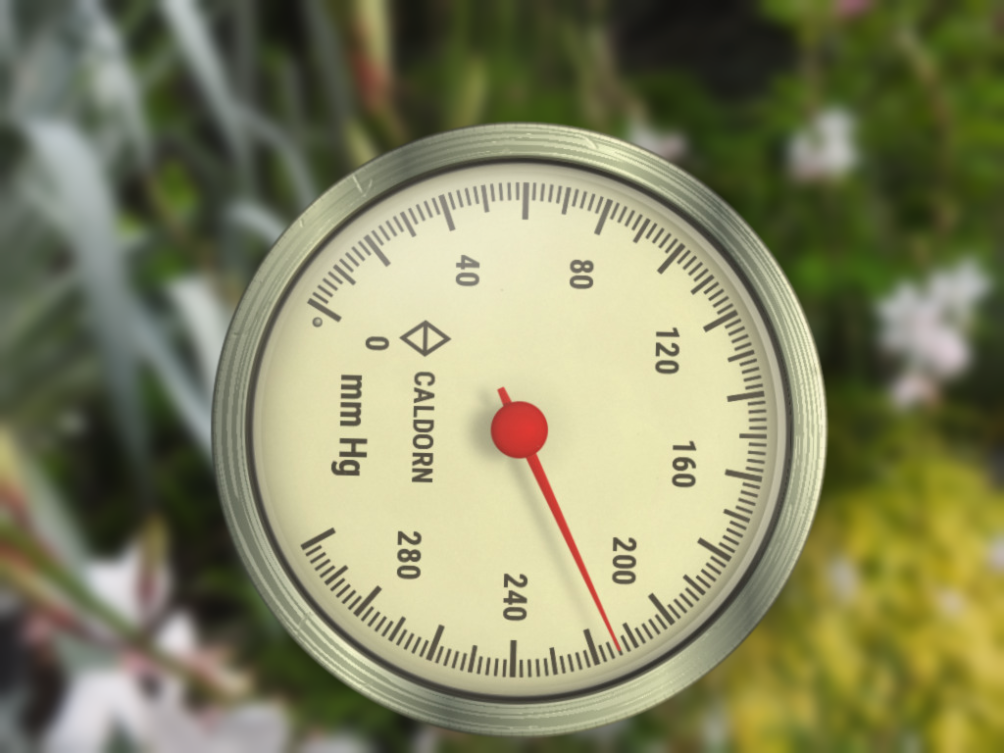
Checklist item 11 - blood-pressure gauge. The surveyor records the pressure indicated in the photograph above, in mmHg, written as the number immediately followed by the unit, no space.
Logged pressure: 214mmHg
